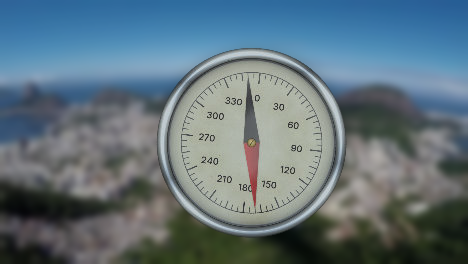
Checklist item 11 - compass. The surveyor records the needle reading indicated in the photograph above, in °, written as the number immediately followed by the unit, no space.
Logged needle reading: 170°
